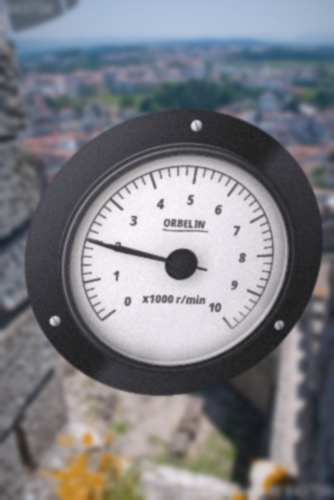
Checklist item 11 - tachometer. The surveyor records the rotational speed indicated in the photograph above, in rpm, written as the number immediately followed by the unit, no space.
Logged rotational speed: 2000rpm
